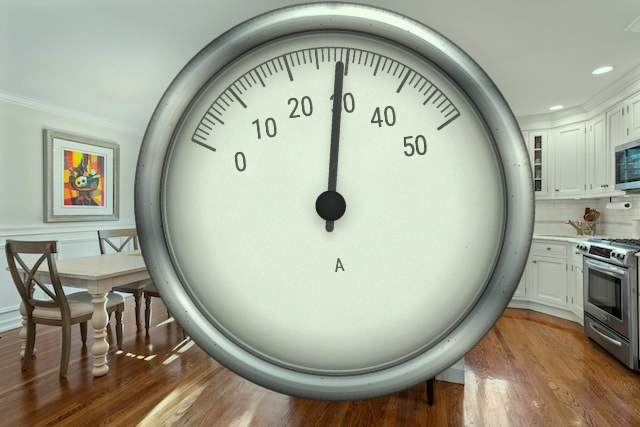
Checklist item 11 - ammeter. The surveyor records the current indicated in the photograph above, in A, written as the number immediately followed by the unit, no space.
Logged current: 29A
